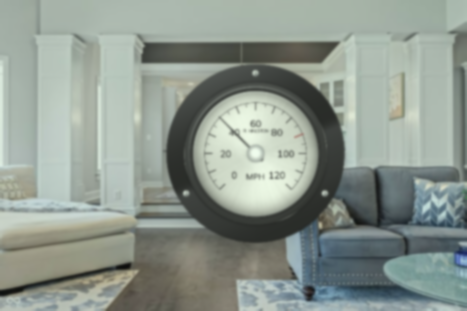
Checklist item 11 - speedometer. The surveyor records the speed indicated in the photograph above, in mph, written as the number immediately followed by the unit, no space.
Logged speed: 40mph
